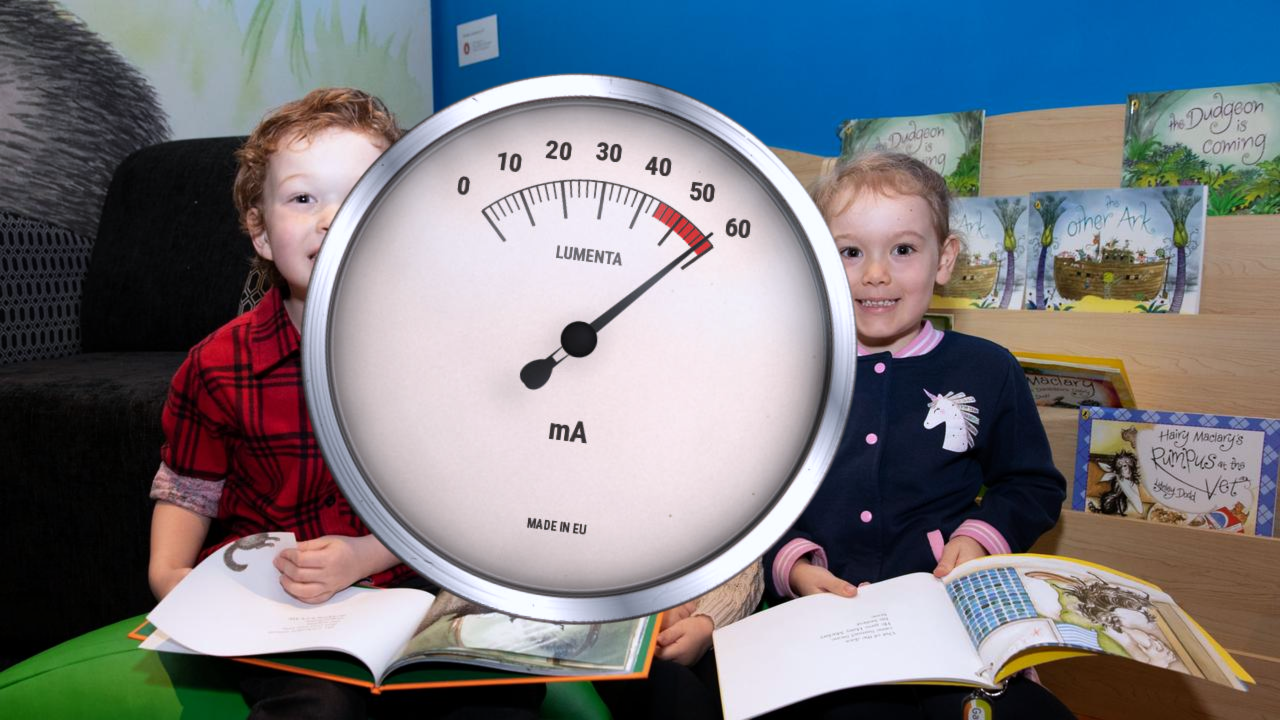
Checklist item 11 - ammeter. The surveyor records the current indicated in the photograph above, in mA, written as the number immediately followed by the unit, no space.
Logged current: 58mA
